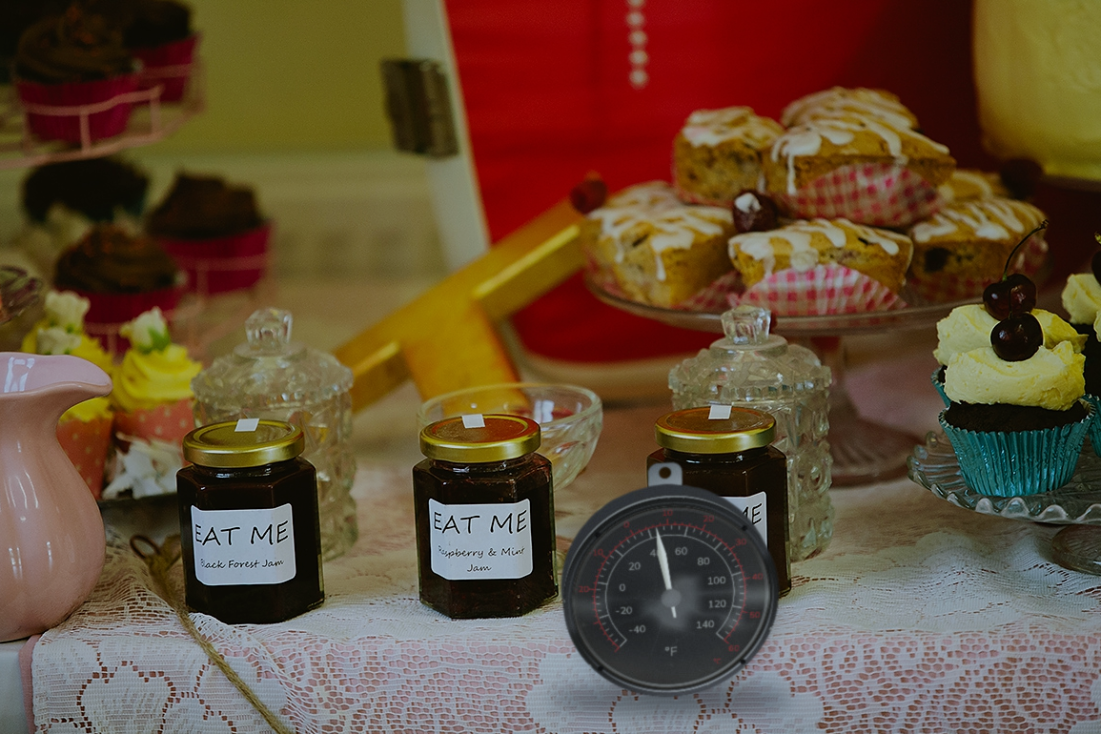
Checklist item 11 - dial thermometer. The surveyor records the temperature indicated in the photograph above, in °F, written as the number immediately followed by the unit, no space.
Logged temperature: 44°F
